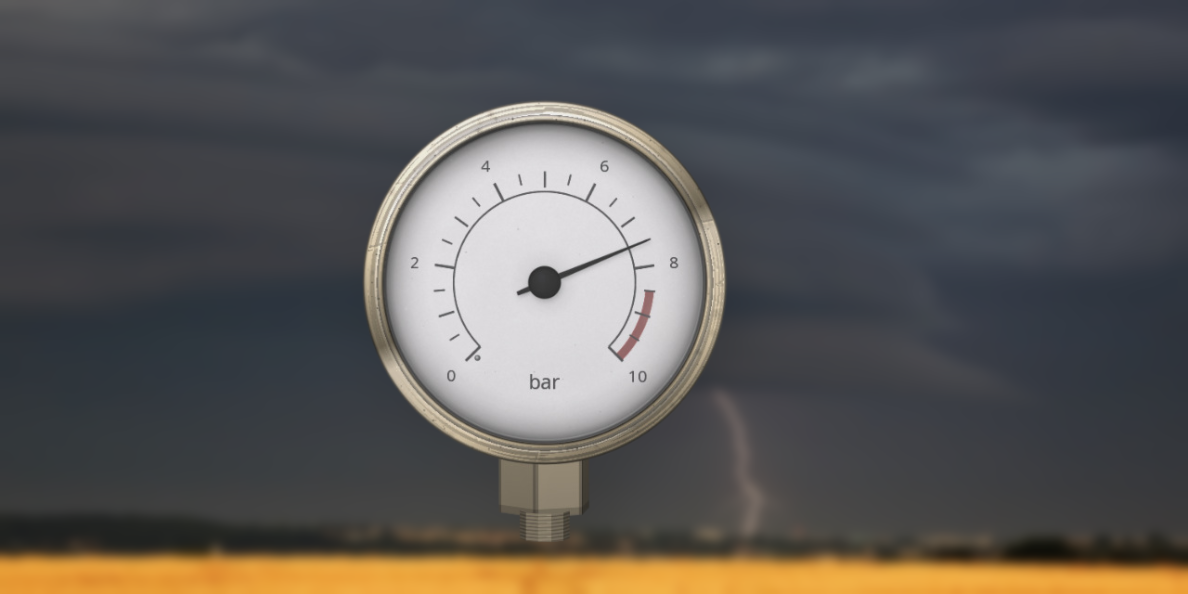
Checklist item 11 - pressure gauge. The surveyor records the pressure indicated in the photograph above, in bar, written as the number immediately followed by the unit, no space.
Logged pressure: 7.5bar
